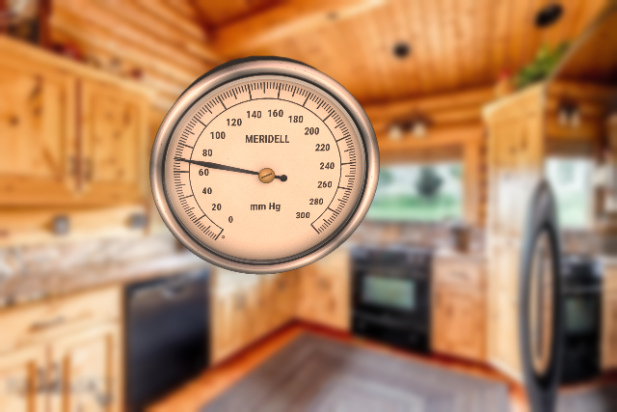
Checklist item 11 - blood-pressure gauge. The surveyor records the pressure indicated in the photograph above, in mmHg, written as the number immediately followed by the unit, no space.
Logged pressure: 70mmHg
